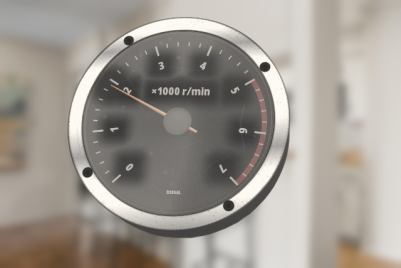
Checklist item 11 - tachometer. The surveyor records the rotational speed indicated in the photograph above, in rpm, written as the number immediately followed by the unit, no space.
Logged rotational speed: 1900rpm
